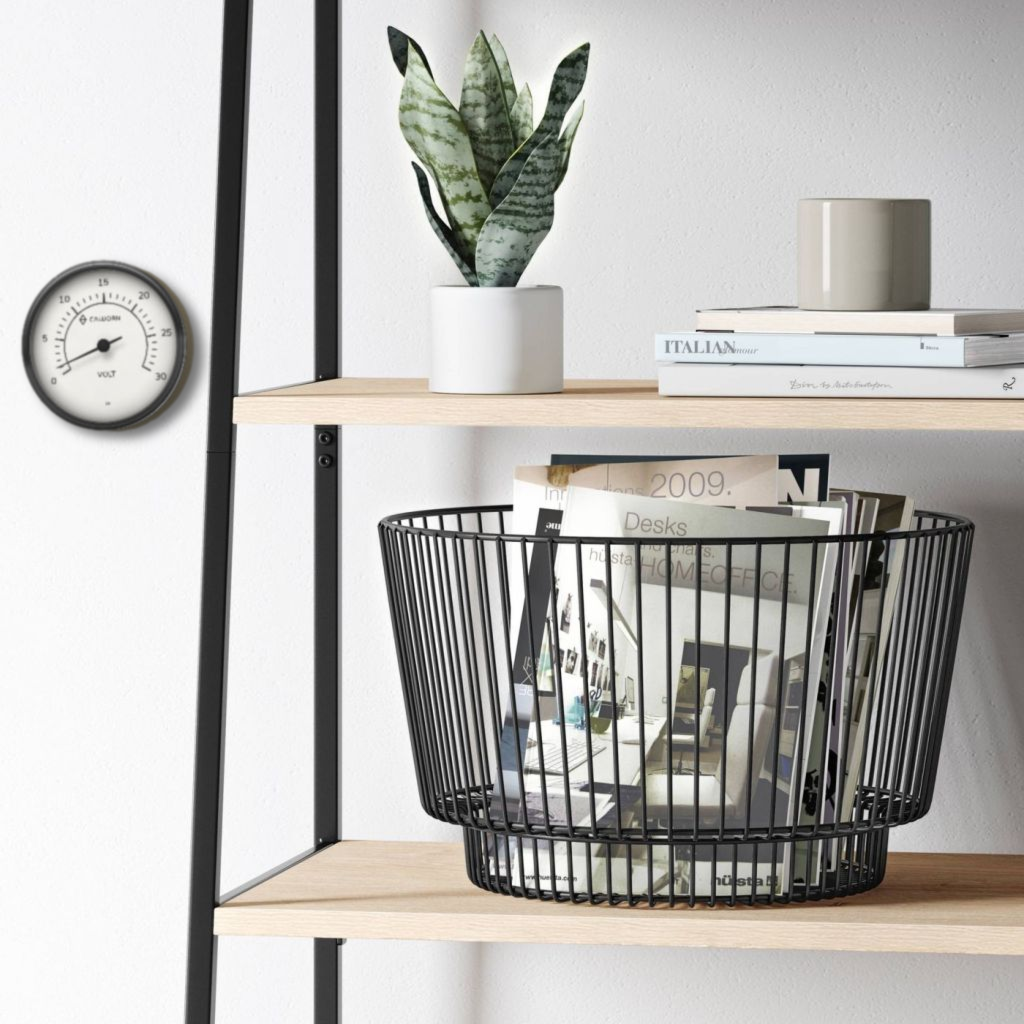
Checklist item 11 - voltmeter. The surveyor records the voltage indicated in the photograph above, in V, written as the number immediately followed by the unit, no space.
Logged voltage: 1V
